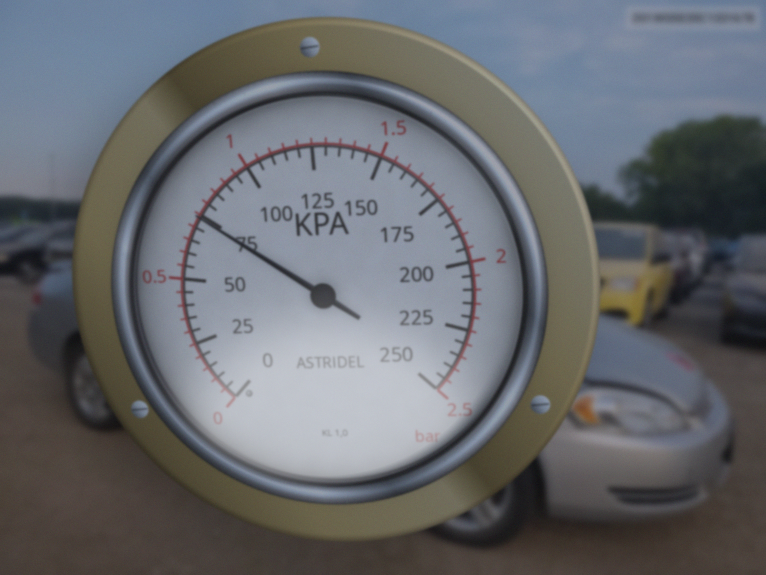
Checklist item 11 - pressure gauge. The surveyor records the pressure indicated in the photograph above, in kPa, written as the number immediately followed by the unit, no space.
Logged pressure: 75kPa
